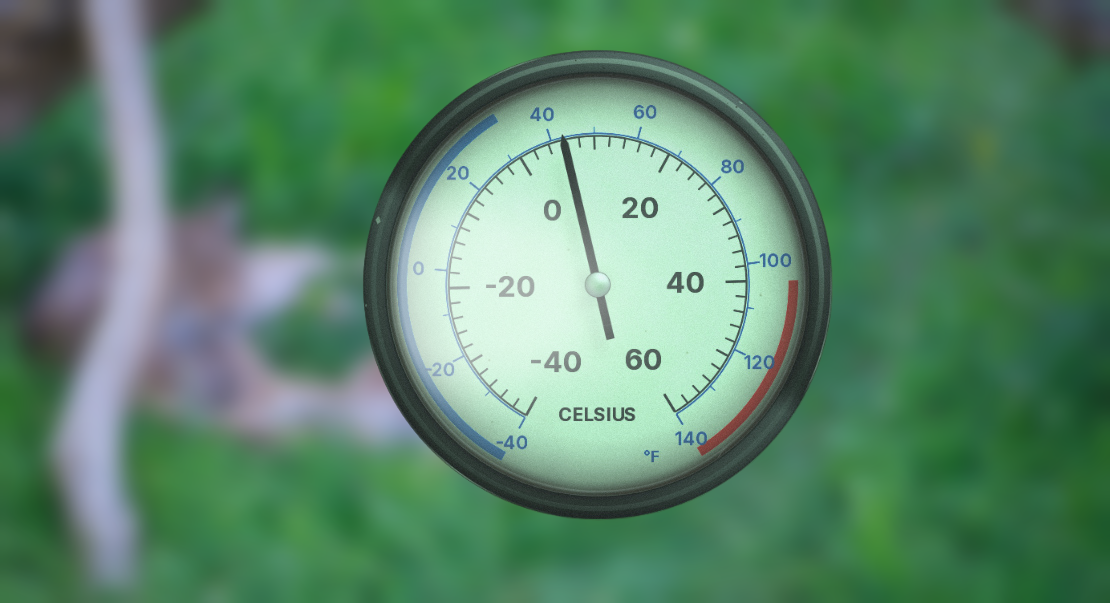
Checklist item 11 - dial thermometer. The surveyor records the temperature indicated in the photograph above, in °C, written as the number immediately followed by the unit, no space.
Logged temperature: 6°C
